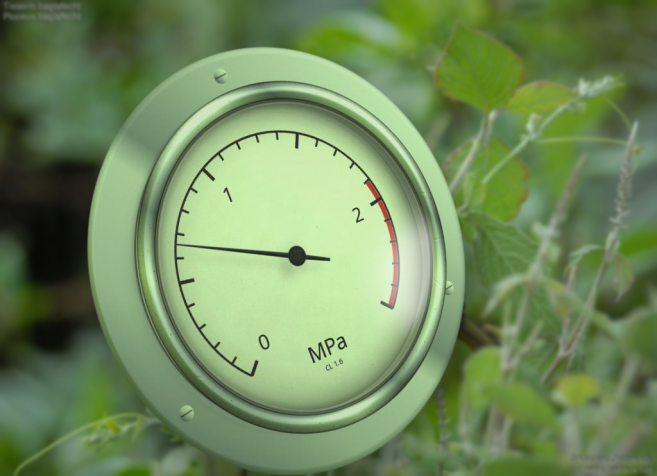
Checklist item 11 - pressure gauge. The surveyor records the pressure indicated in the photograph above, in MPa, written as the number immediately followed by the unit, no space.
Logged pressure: 0.65MPa
